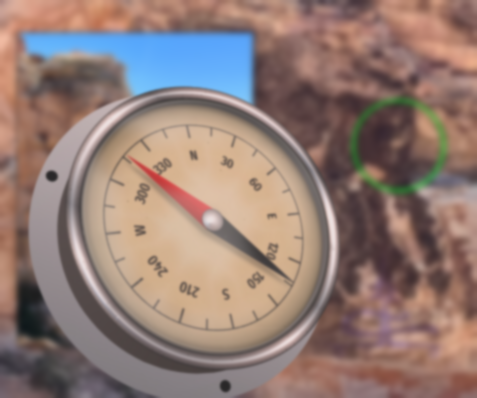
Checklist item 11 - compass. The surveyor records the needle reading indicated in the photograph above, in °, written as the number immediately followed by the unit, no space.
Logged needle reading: 315°
